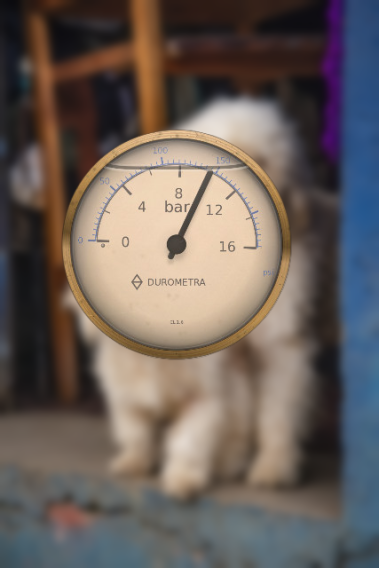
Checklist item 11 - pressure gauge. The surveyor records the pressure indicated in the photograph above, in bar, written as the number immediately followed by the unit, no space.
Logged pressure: 10bar
